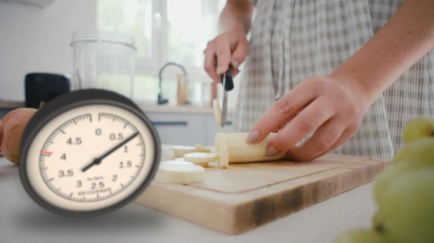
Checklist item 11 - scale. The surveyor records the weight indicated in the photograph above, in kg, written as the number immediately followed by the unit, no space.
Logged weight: 0.75kg
